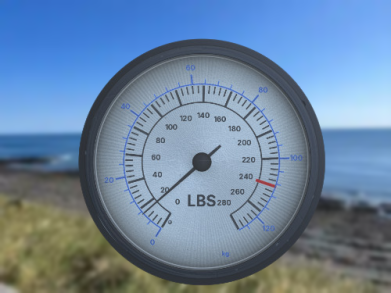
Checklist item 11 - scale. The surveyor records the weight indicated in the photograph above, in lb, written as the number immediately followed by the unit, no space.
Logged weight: 16lb
